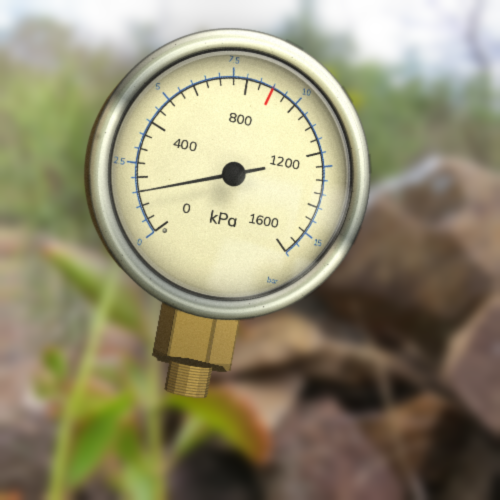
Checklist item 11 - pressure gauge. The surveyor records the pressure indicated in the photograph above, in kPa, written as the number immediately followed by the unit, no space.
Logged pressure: 150kPa
